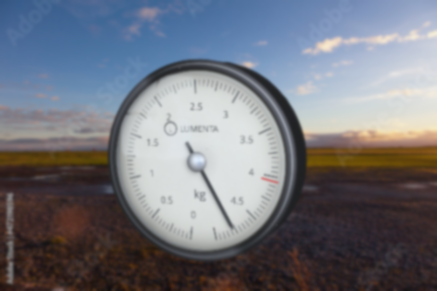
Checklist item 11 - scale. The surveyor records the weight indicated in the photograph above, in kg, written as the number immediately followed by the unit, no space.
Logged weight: 4.75kg
